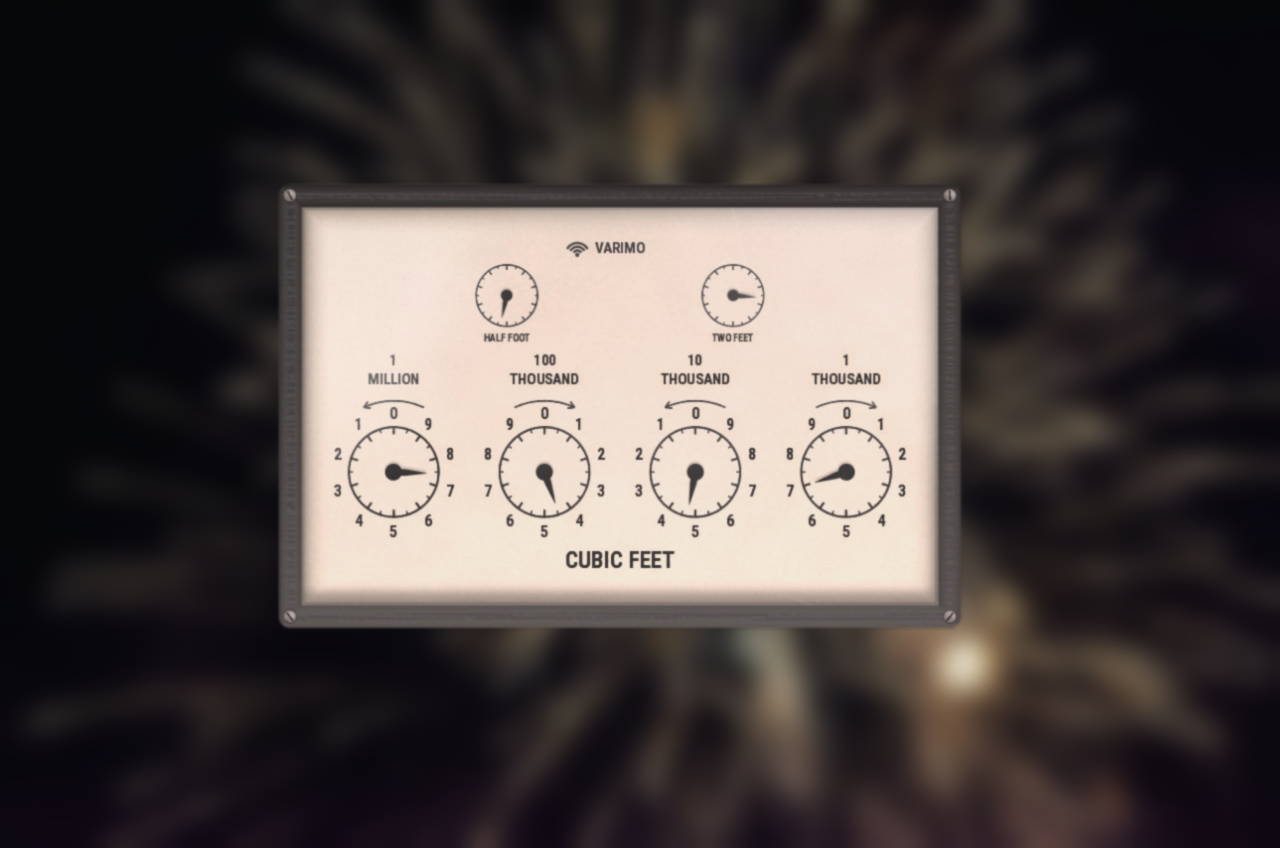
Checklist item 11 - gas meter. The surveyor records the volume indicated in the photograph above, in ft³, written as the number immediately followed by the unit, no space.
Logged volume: 744700ft³
